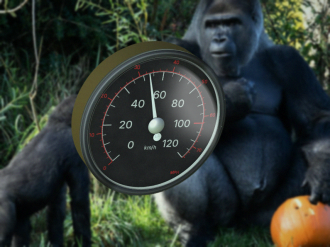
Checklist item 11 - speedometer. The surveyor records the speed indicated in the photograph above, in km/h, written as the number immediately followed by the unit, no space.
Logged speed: 52.5km/h
